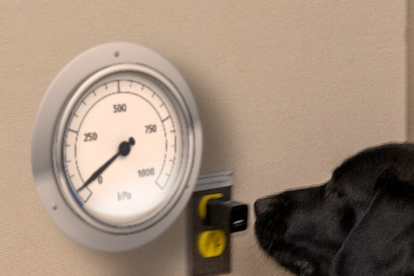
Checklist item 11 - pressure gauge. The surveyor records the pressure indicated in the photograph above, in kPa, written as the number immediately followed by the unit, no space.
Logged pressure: 50kPa
